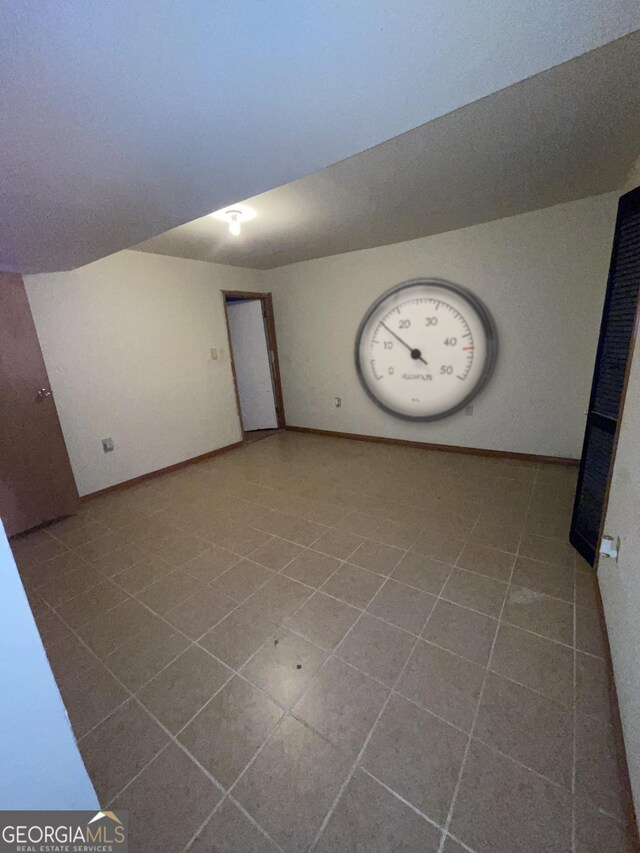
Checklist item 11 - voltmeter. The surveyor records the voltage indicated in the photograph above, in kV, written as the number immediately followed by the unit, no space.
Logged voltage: 15kV
